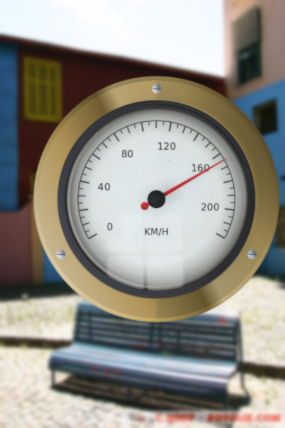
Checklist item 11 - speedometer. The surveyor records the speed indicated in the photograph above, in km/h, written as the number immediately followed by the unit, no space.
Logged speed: 165km/h
